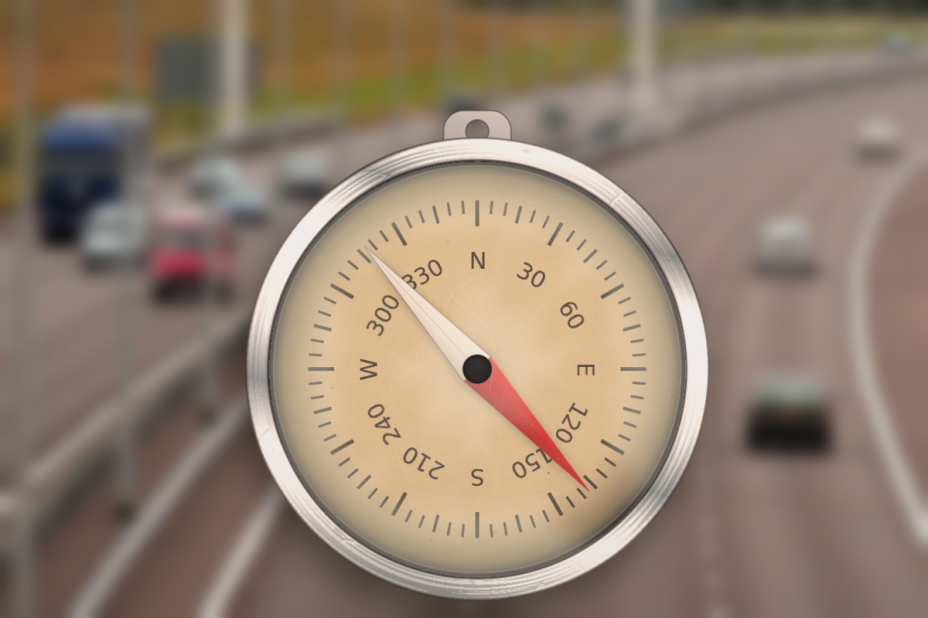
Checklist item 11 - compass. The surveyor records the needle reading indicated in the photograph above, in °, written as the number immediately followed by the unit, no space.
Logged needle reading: 137.5°
